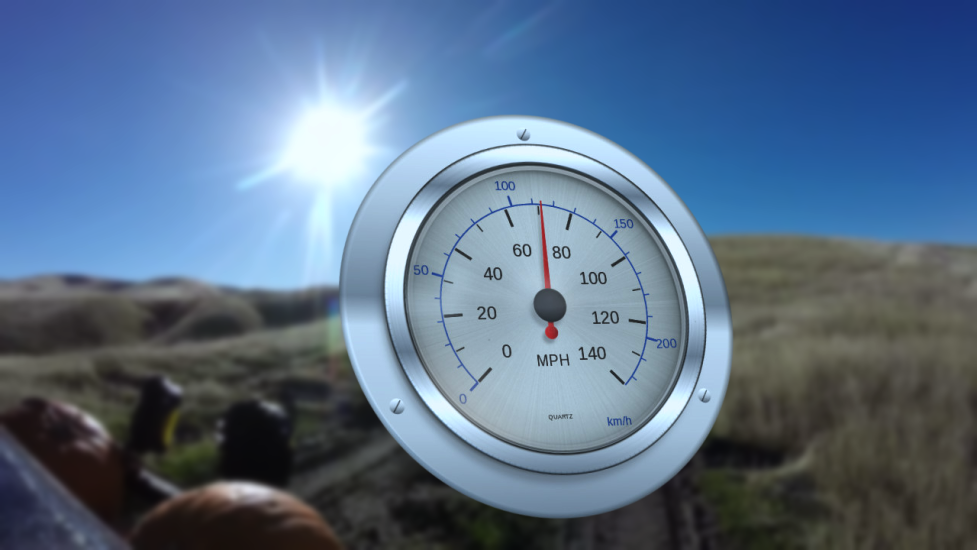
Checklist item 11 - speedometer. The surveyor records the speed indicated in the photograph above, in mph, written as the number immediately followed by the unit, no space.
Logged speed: 70mph
